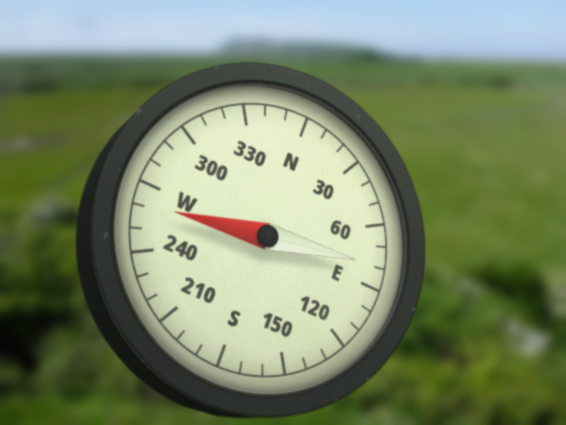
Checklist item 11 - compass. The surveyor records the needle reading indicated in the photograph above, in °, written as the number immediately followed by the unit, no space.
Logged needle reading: 260°
